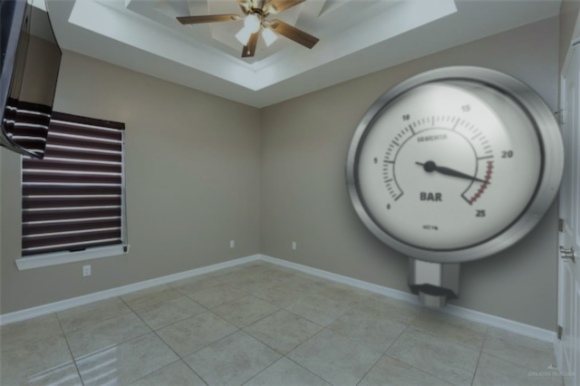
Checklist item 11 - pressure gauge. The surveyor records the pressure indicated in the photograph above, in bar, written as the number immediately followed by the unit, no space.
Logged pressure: 22.5bar
